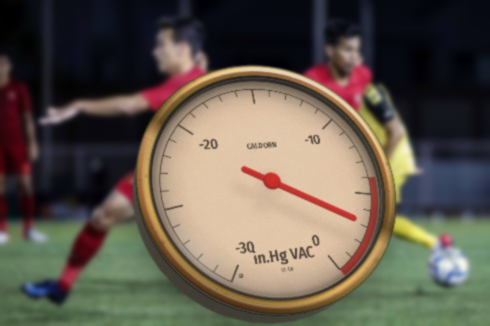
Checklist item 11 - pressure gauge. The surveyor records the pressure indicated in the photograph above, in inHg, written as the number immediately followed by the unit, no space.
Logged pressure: -3inHg
